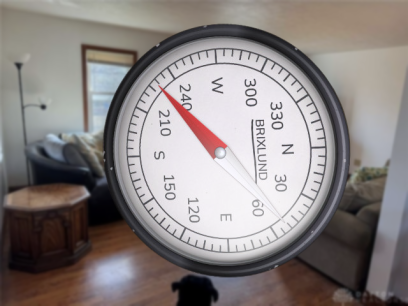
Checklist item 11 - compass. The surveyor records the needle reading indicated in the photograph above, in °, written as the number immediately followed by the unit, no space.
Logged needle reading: 230°
